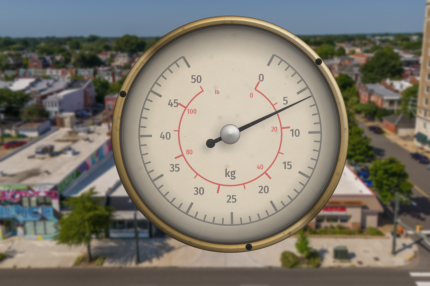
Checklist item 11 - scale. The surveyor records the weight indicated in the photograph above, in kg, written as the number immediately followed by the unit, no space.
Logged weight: 6kg
